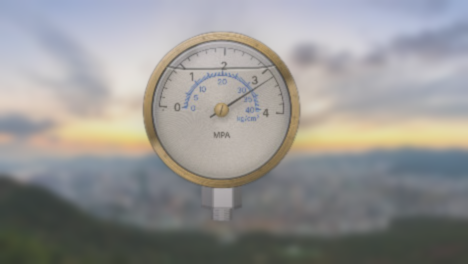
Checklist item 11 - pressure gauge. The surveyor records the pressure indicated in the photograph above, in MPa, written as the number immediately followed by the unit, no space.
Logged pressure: 3.2MPa
